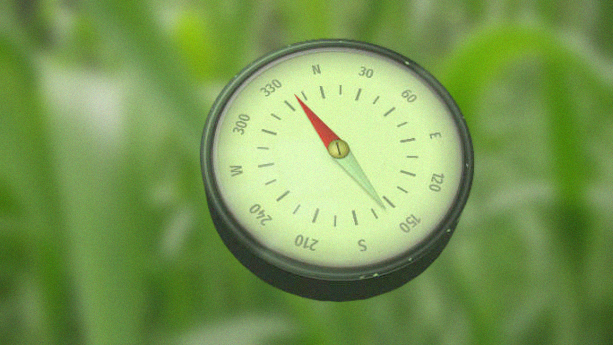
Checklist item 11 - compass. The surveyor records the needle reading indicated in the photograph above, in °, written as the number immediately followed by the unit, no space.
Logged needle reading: 337.5°
